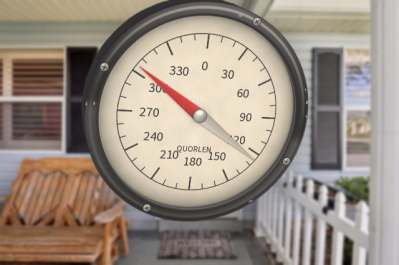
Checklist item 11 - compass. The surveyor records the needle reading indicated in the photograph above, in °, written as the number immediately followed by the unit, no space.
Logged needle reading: 305°
